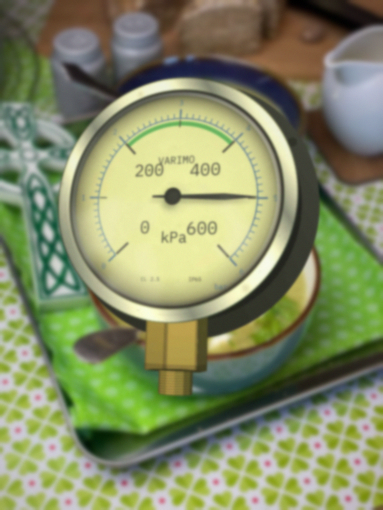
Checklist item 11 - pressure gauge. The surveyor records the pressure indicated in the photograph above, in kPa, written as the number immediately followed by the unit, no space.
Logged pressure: 500kPa
